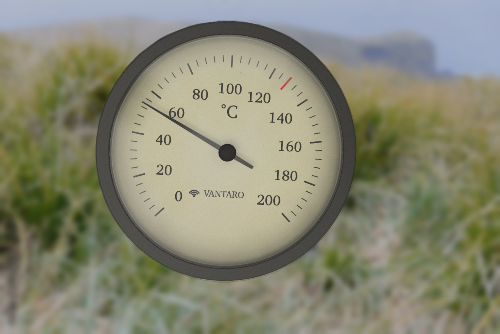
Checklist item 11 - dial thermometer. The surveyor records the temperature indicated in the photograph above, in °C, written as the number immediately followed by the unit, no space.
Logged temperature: 54°C
